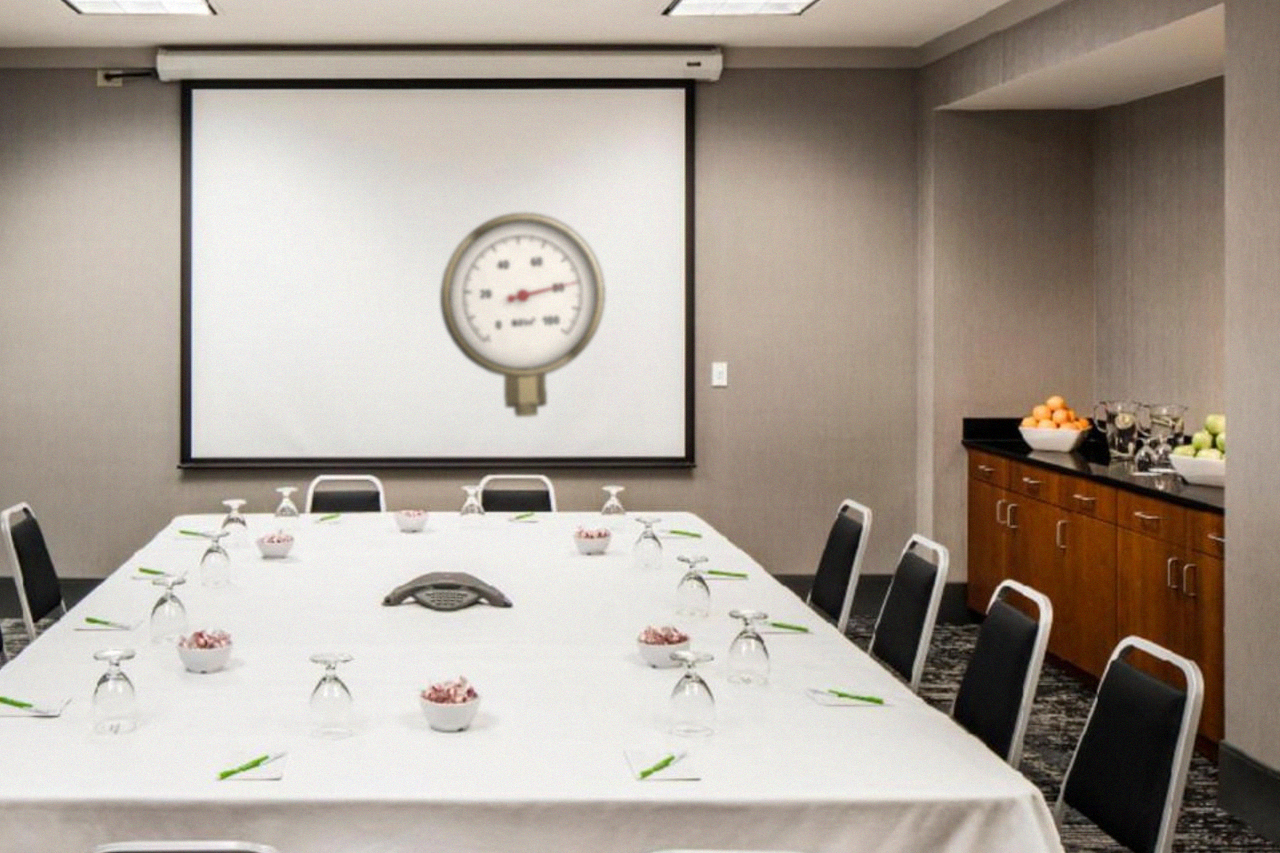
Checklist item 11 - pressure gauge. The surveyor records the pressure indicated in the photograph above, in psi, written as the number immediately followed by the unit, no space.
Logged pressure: 80psi
